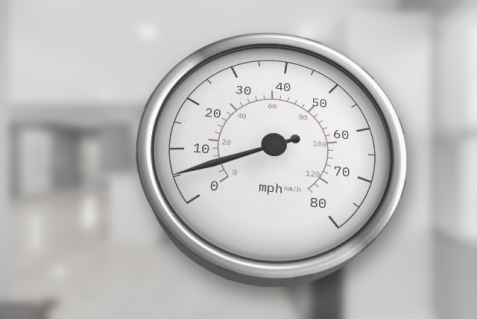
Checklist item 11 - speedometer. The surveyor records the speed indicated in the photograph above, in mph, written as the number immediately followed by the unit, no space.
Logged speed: 5mph
